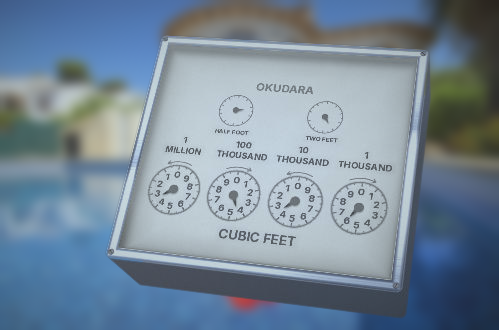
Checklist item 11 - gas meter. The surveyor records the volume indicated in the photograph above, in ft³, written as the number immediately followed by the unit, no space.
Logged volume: 343600ft³
